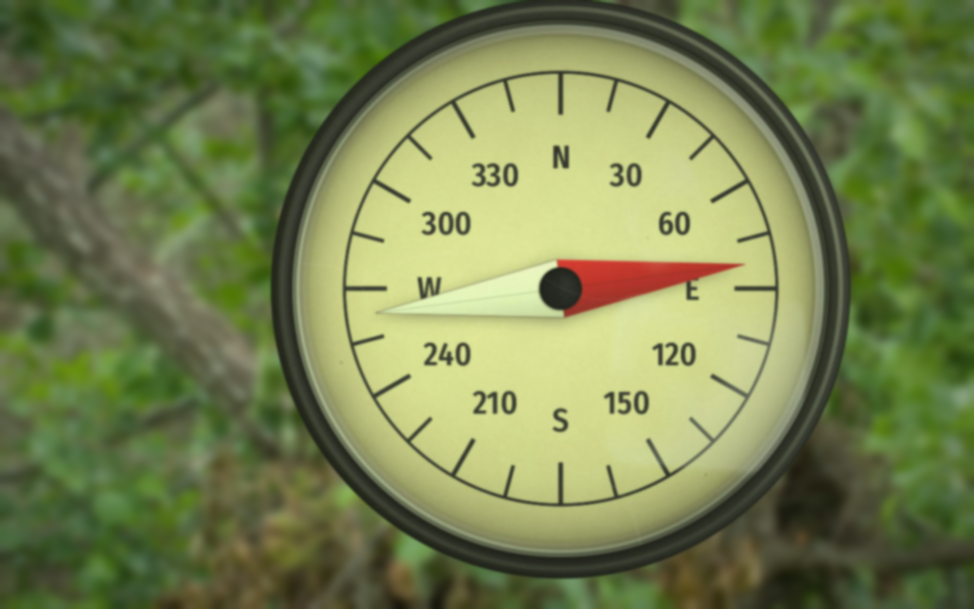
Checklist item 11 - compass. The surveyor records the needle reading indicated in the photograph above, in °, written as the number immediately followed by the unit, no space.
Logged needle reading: 82.5°
